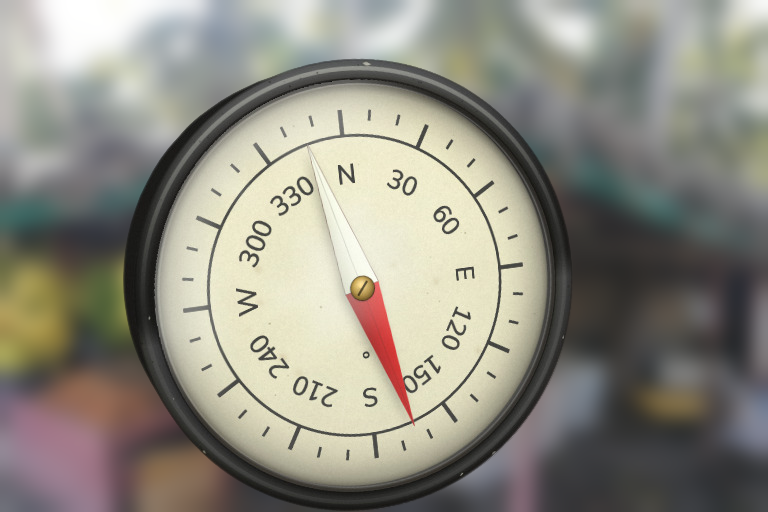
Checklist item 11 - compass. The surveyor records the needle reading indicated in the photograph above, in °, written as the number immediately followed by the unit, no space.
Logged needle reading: 165°
